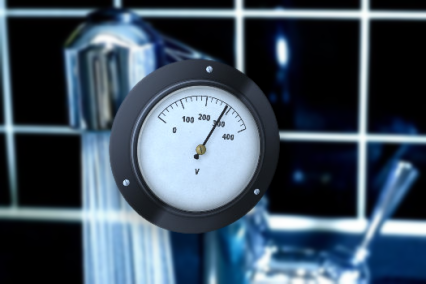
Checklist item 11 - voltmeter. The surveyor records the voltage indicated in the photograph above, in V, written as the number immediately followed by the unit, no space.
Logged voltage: 280V
